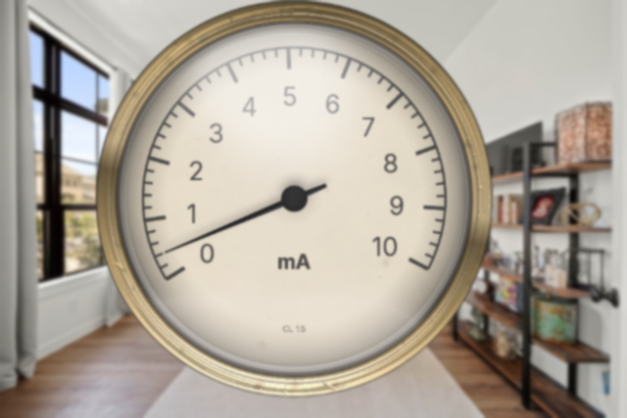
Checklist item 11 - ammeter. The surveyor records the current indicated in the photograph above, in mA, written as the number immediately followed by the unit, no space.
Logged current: 0.4mA
